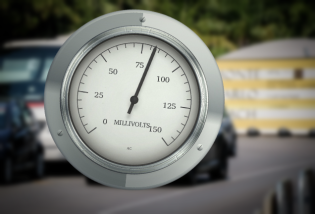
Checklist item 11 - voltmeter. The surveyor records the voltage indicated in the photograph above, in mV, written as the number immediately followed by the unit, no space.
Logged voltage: 82.5mV
